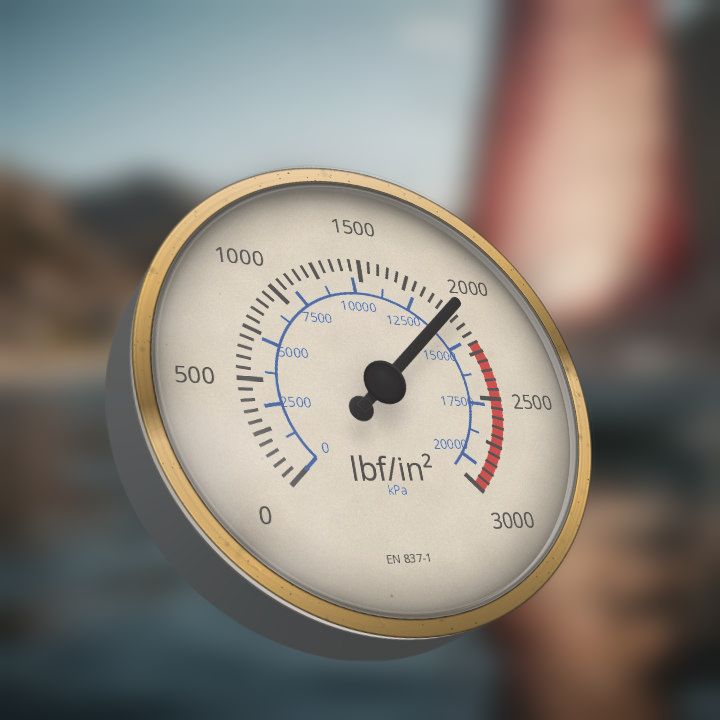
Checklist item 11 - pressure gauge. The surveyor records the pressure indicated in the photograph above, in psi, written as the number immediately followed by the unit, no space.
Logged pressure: 2000psi
